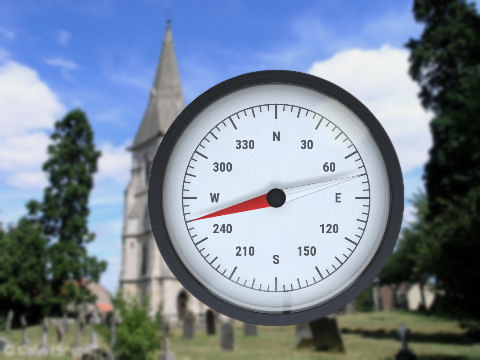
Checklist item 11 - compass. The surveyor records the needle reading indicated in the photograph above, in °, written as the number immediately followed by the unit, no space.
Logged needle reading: 255°
